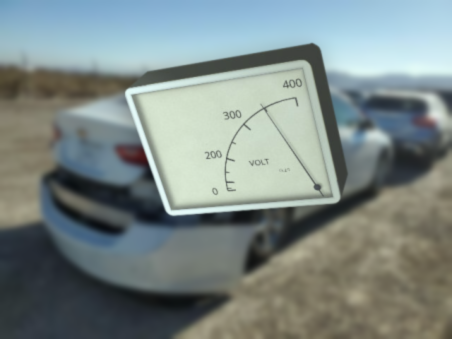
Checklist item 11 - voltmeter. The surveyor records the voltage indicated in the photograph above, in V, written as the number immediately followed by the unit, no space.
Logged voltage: 350V
